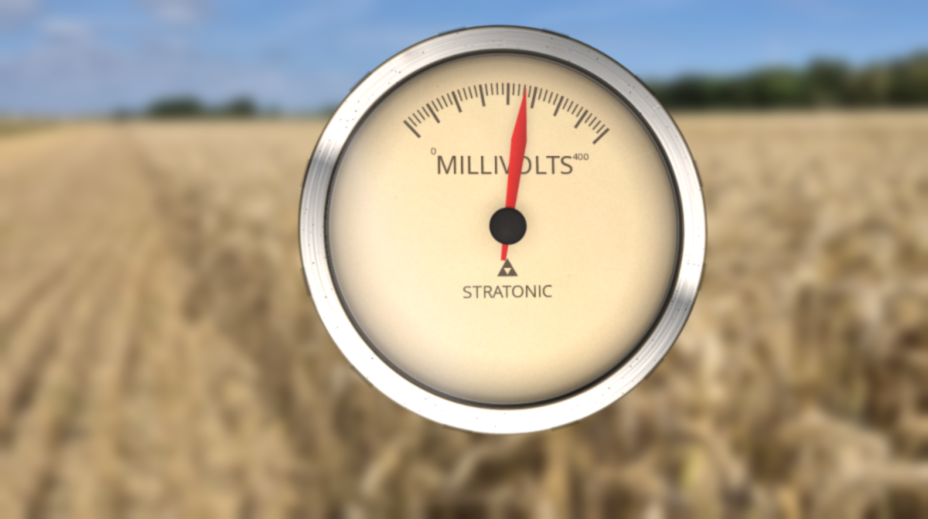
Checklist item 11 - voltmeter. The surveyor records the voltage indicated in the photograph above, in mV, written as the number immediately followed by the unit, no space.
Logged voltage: 230mV
